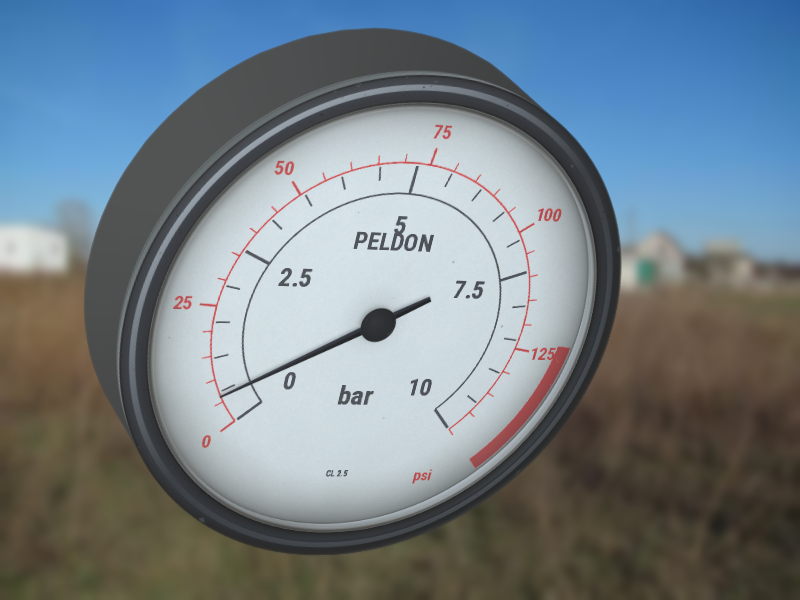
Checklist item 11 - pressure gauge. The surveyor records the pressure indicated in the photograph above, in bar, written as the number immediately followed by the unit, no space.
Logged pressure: 0.5bar
